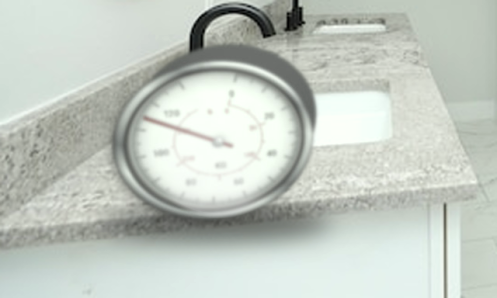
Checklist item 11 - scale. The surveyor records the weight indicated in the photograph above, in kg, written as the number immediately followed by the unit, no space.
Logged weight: 115kg
